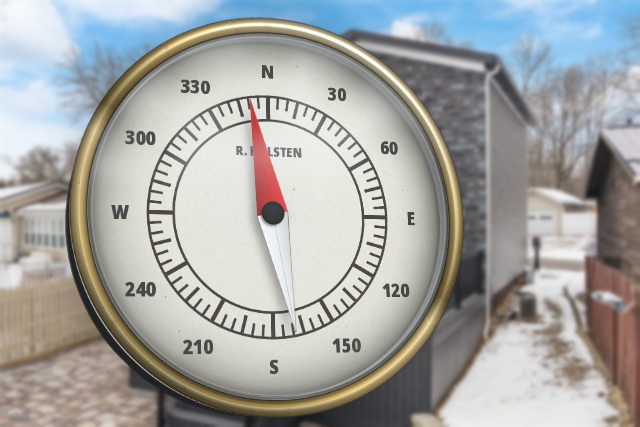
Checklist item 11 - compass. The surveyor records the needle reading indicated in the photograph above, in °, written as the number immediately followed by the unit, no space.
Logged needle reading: 350°
